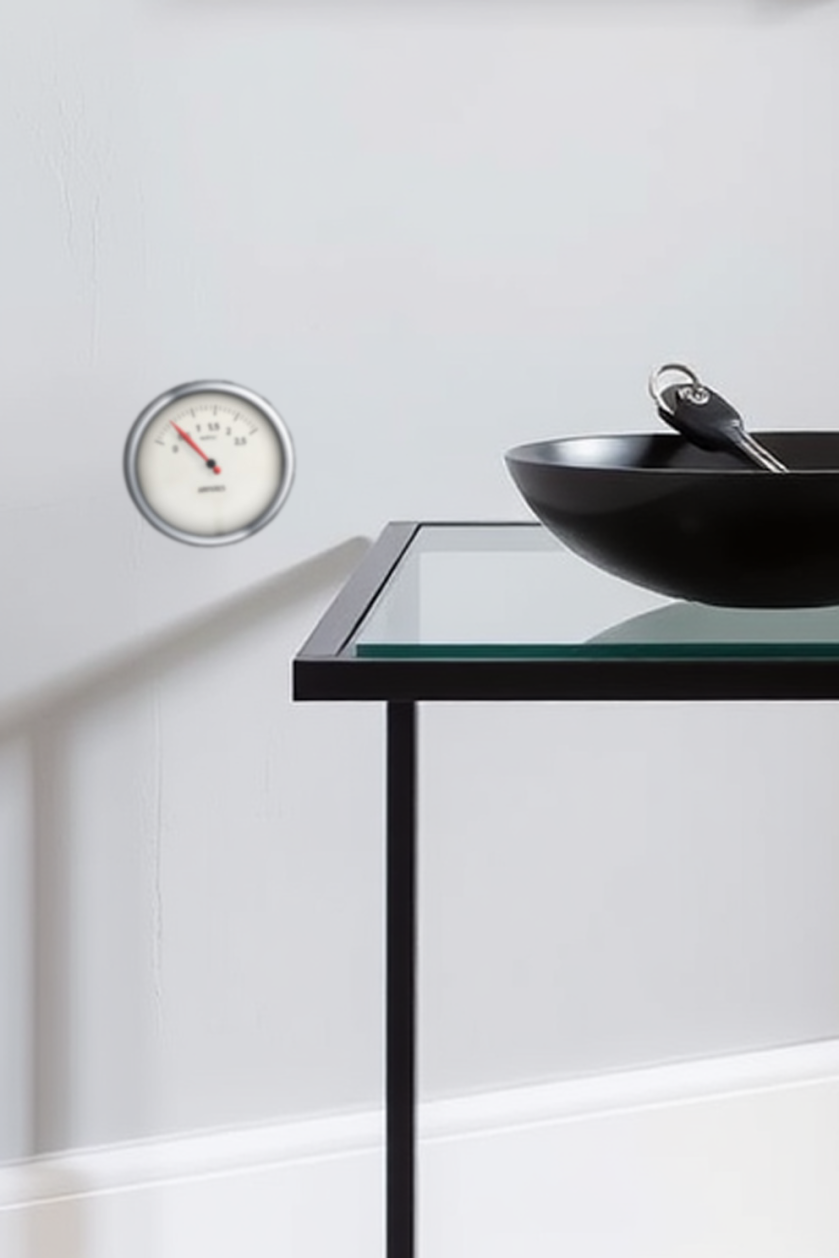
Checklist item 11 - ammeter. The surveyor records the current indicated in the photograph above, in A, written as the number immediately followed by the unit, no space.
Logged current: 0.5A
